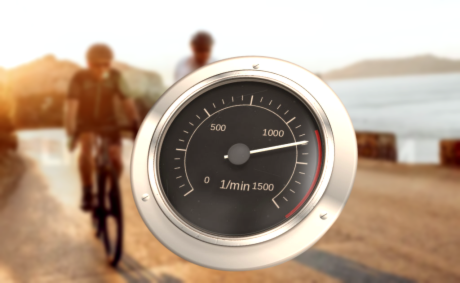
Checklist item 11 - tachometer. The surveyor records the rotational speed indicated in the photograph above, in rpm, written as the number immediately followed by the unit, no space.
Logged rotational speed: 1150rpm
